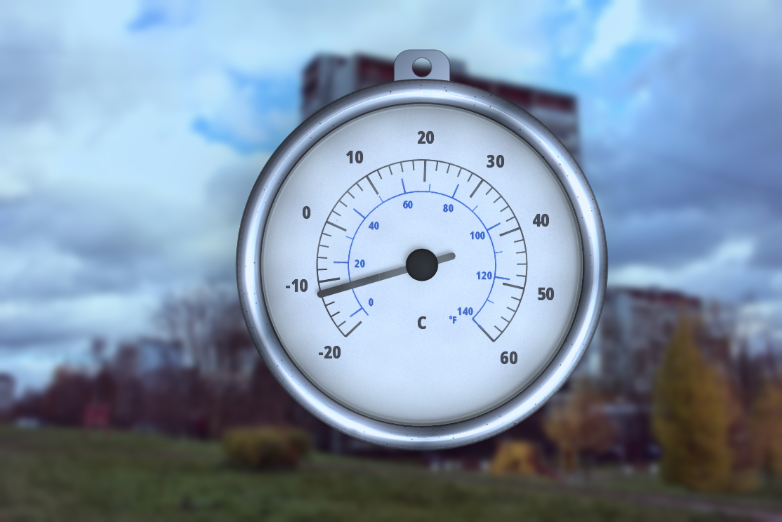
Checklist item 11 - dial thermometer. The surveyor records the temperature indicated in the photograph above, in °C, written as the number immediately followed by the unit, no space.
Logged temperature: -12°C
